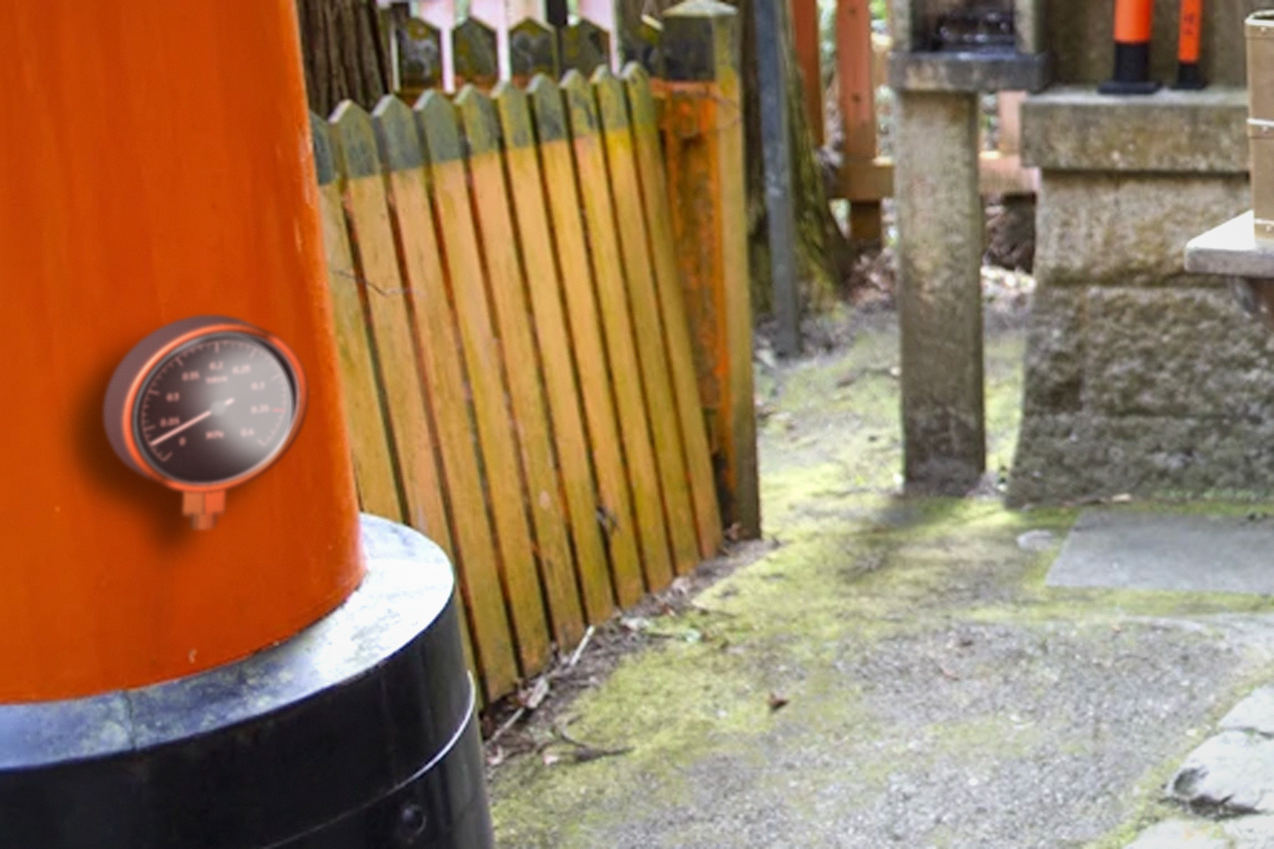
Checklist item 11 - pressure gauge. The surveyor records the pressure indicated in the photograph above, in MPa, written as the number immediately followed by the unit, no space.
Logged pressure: 0.03MPa
